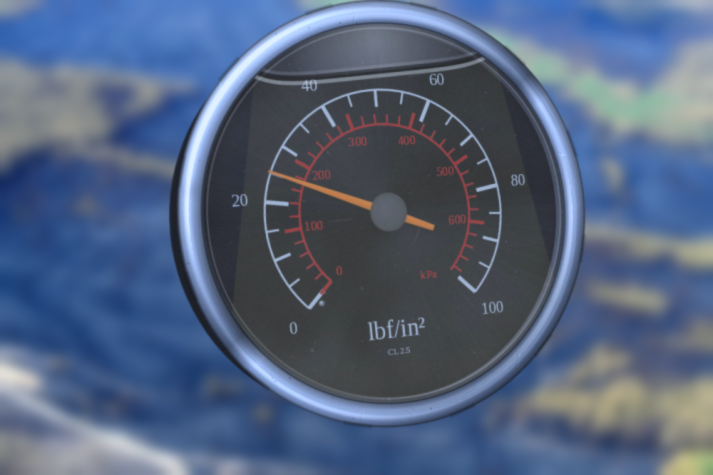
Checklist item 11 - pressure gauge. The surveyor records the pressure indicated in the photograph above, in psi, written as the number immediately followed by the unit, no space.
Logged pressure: 25psi
